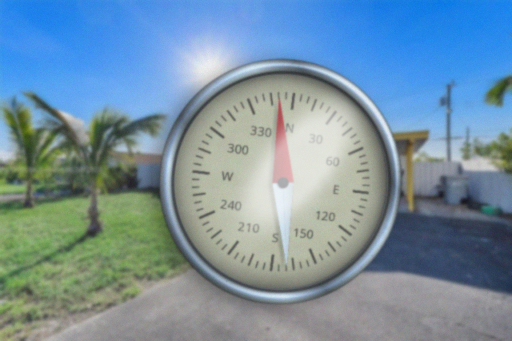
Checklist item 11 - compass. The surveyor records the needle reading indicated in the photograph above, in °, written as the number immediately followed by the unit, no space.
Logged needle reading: 350°
